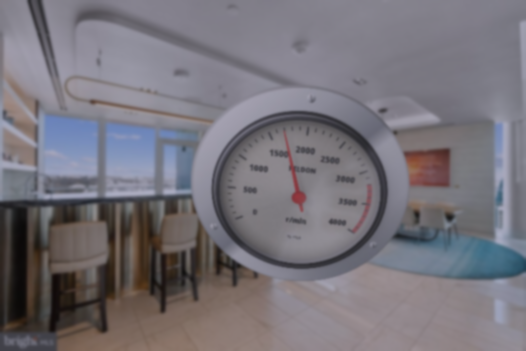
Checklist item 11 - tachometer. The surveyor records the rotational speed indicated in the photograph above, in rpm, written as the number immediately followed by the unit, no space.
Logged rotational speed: 1700rpm
